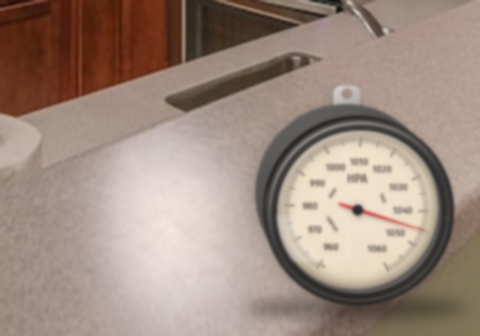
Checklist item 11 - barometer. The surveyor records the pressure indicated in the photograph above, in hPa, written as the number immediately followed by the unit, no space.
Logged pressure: 1045hPa
